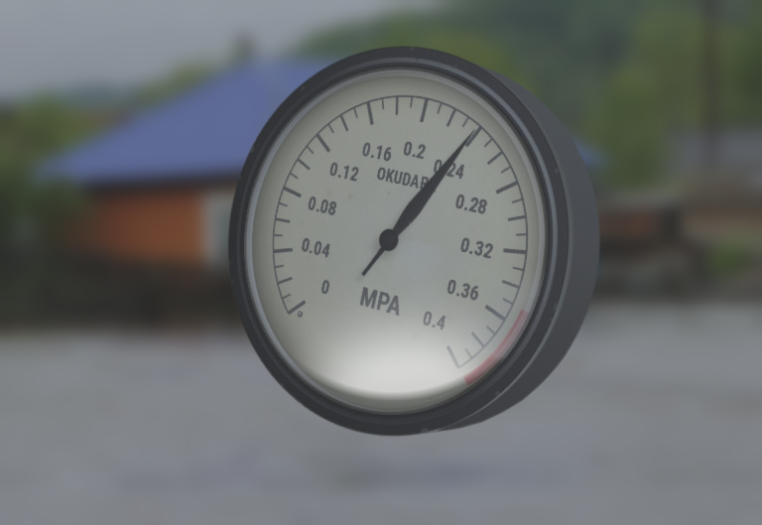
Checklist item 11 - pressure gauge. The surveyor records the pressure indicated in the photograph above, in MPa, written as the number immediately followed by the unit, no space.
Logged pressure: 0.24MPa
